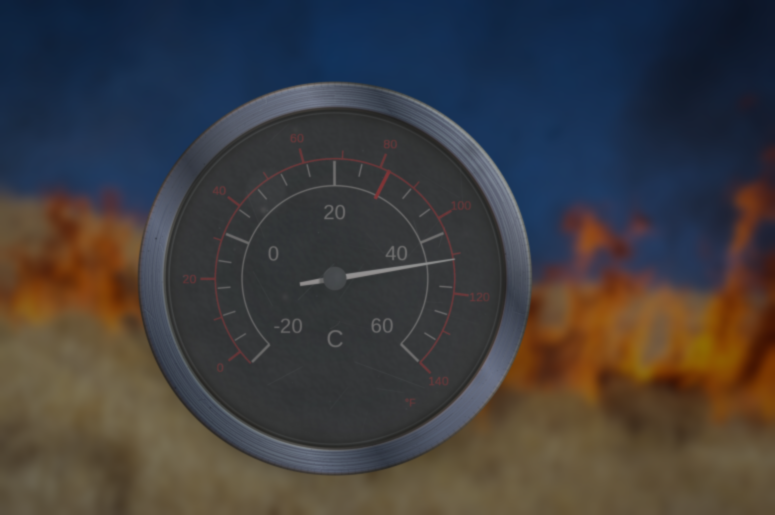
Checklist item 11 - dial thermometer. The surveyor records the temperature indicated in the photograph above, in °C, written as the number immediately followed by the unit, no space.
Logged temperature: 44°C
